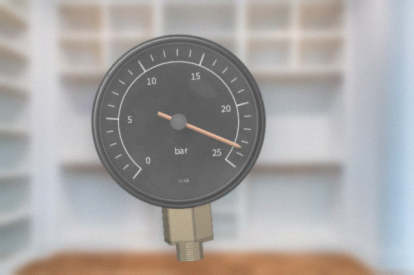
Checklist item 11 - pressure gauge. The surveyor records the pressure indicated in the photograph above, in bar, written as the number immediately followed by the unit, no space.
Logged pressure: 23.5bar
